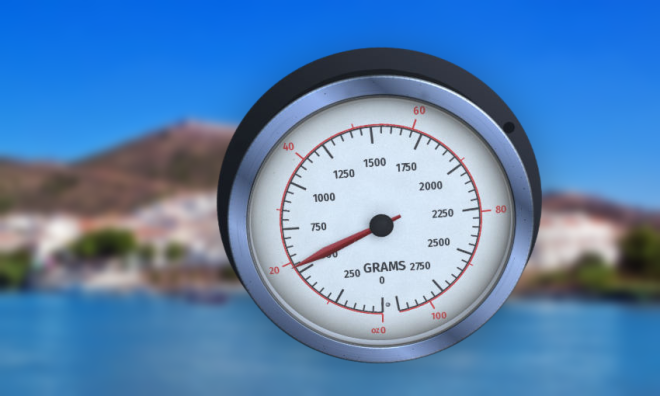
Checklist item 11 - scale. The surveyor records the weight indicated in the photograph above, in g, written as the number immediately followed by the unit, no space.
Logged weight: 550g
